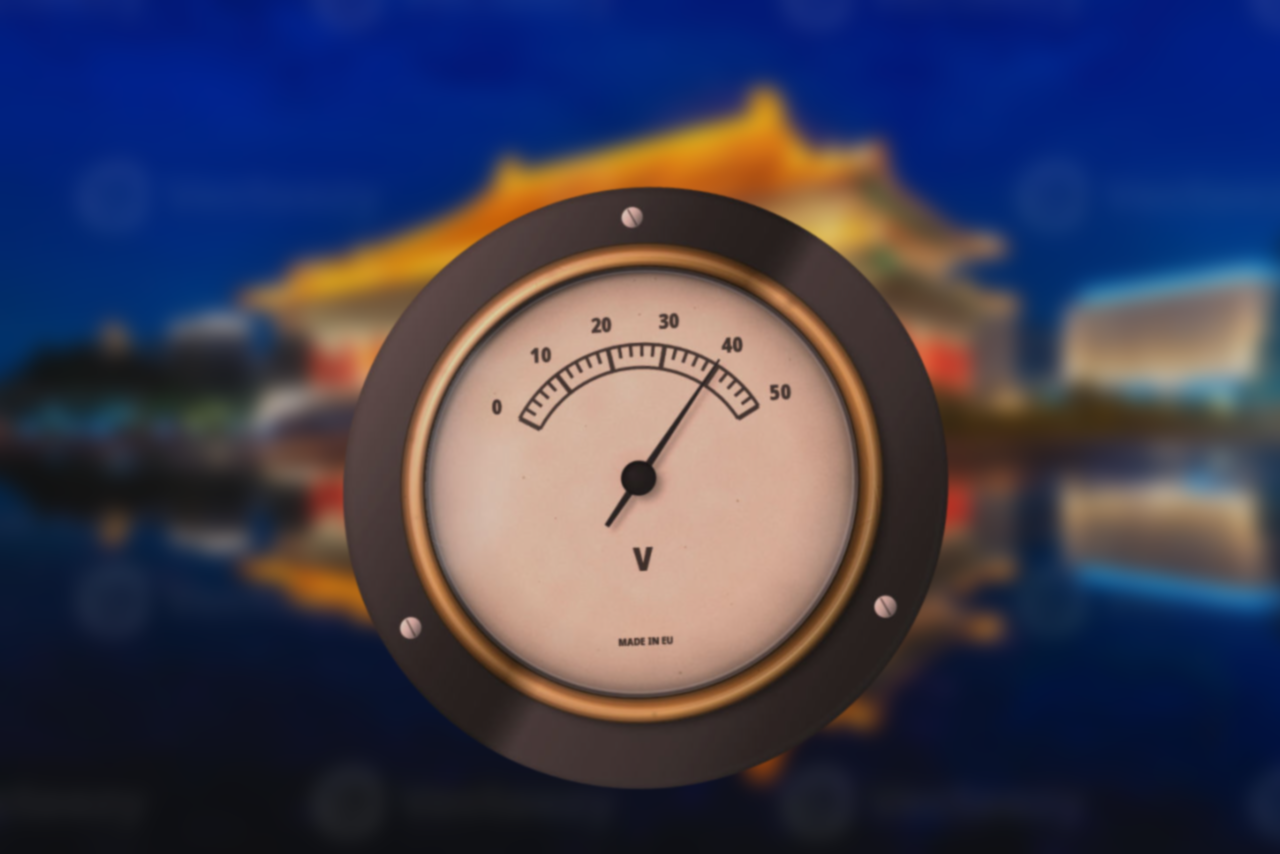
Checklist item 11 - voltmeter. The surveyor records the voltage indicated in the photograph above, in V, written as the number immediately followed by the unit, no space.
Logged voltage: 40V
